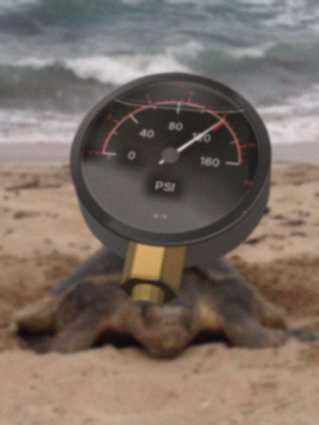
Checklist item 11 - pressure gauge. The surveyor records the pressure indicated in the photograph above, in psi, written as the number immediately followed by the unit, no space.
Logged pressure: 120psi
